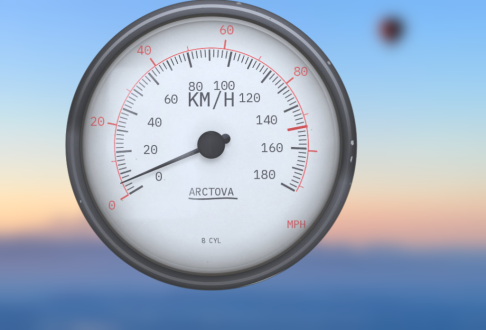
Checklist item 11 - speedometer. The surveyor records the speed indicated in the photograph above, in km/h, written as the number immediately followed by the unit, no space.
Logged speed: 6km/h
